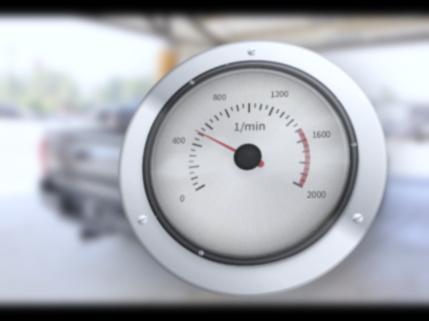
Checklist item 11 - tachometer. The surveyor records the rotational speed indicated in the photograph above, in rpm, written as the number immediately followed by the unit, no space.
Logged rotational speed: 500rpm
